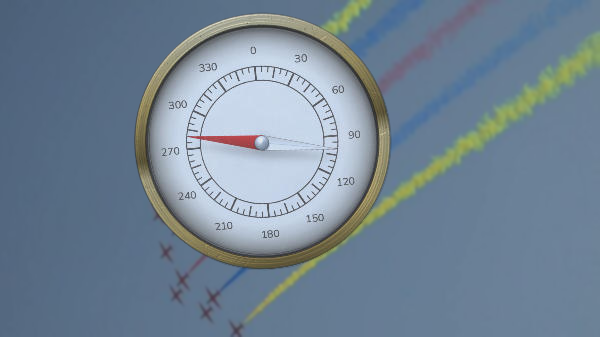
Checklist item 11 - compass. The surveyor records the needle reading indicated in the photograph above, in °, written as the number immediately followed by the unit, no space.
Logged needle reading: 280°
